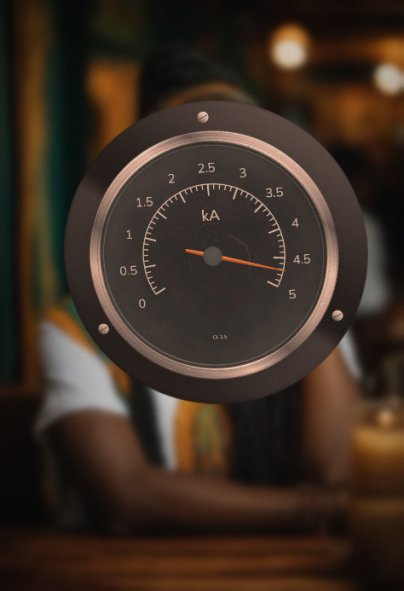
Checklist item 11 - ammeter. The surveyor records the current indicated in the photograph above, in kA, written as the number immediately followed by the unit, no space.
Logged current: 4.7kA
